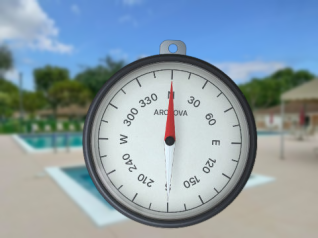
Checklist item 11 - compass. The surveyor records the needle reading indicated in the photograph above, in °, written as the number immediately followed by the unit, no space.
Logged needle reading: 0°
